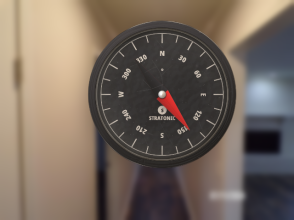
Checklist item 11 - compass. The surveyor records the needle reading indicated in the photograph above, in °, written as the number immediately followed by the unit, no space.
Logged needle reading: 142.5°
